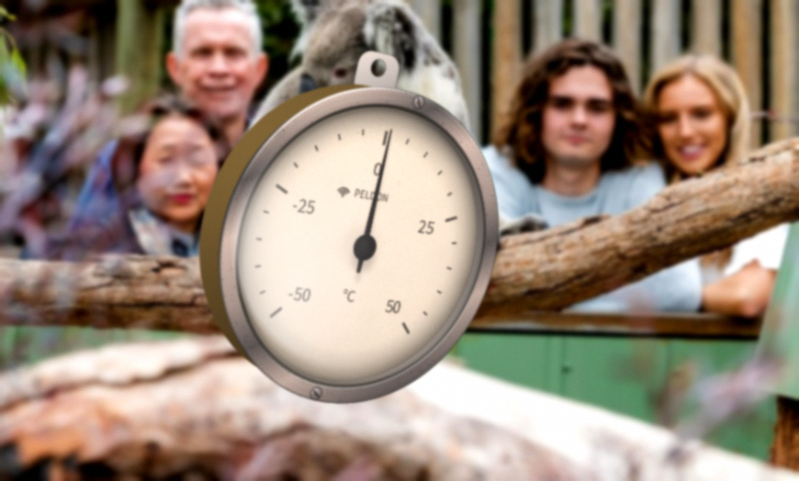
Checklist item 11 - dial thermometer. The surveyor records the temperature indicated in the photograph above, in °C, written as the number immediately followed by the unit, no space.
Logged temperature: 0°C
